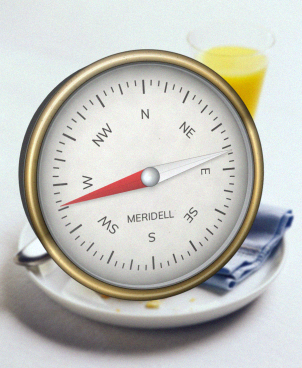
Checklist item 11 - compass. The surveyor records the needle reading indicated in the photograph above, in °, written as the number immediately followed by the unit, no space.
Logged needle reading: 257.5°
